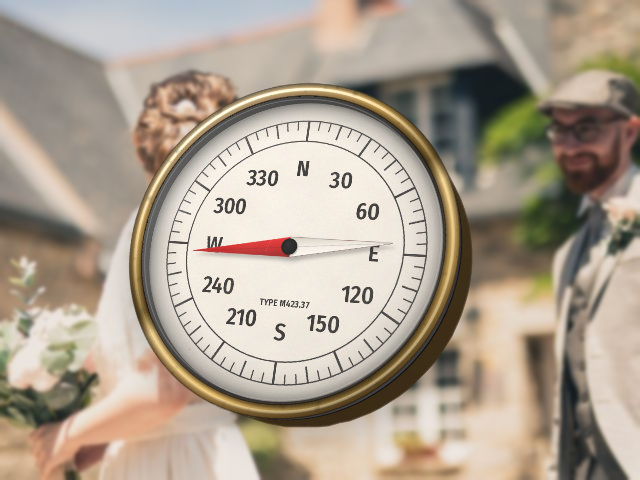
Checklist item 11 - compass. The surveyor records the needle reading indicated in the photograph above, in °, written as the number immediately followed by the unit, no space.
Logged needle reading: 265°
